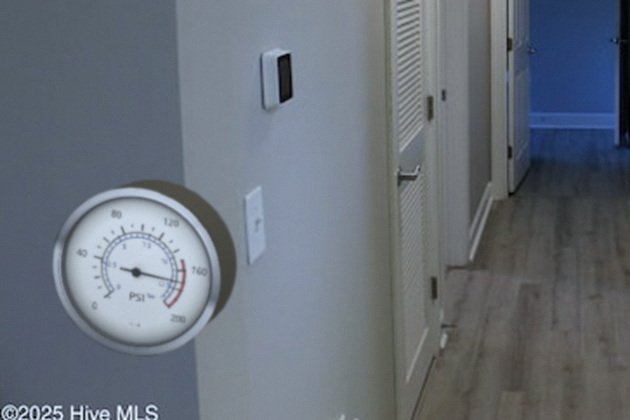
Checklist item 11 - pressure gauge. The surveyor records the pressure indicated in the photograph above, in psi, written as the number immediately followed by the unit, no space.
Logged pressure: 170psi
